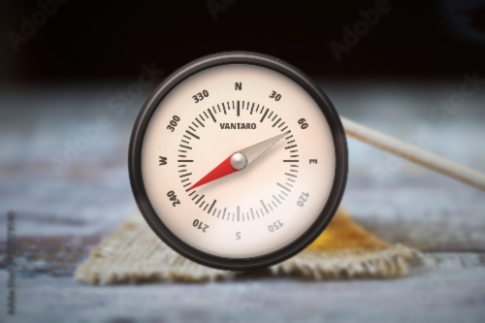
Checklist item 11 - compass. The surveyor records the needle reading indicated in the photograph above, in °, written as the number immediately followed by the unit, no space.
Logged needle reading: 240°
